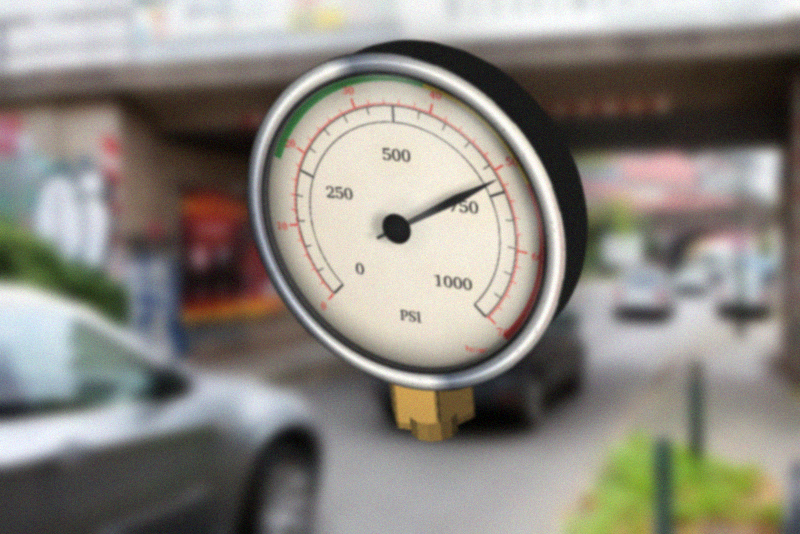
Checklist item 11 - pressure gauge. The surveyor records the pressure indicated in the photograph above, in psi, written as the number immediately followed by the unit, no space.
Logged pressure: 725psi
